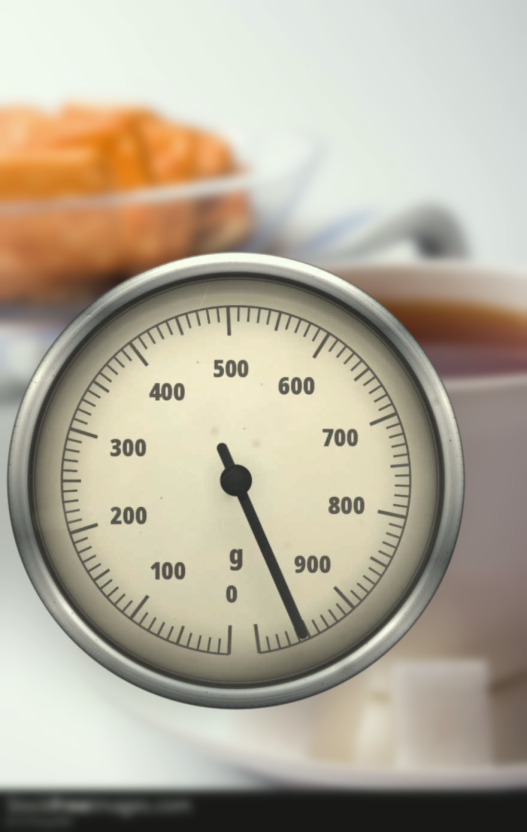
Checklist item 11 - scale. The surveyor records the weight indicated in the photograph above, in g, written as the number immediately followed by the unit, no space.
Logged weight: 955g
